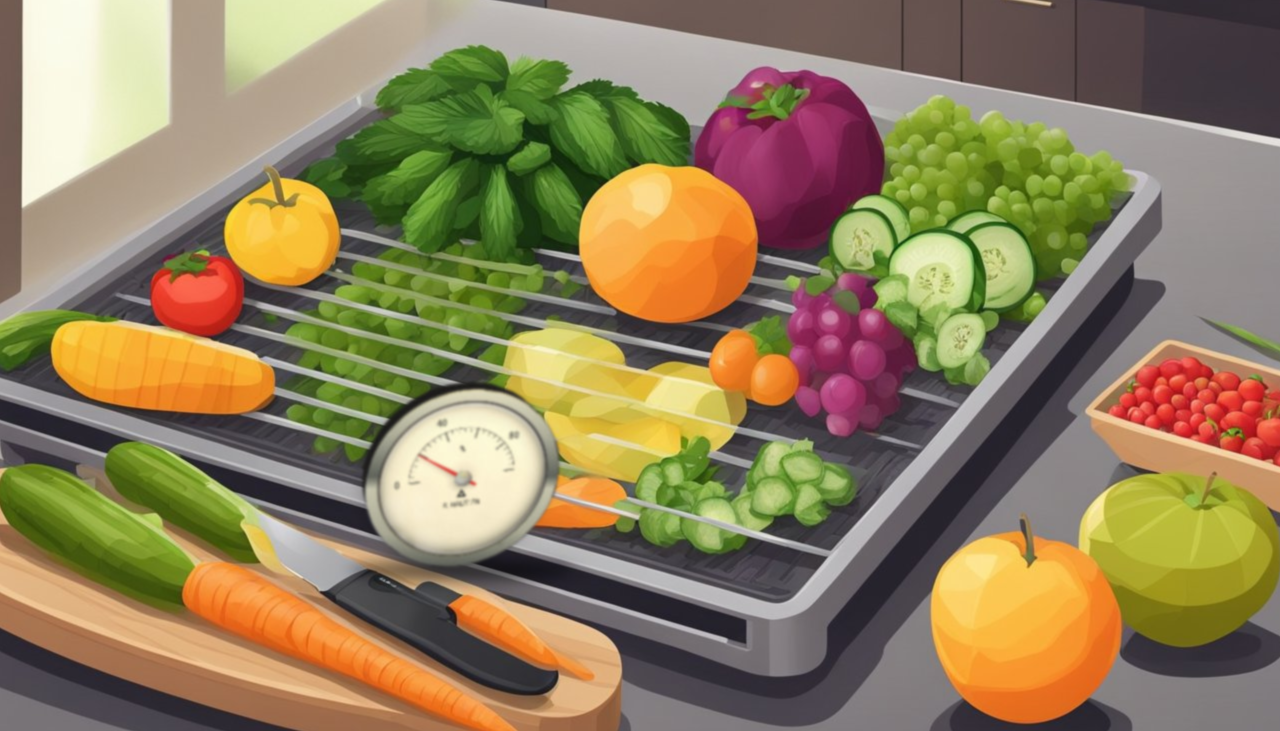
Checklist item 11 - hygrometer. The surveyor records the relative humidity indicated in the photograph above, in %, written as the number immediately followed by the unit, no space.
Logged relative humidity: 20%
